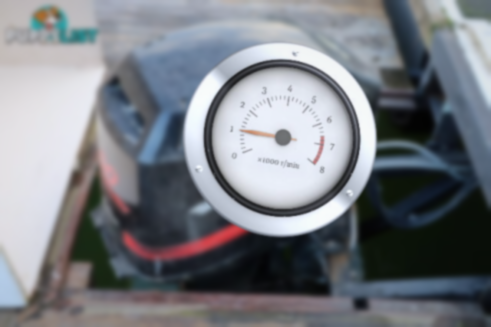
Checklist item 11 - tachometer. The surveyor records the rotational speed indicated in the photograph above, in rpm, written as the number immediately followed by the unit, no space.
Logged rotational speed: 1000rpm
